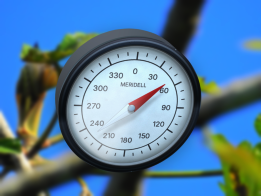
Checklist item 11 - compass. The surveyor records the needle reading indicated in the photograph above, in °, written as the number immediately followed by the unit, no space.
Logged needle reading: 50°
